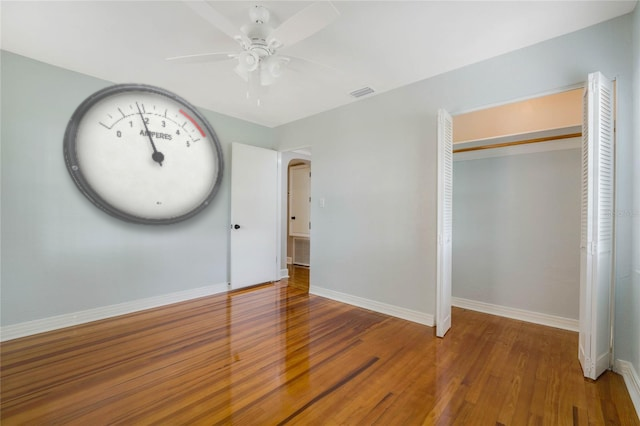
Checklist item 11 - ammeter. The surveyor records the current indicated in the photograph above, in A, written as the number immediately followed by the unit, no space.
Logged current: 1.75A
